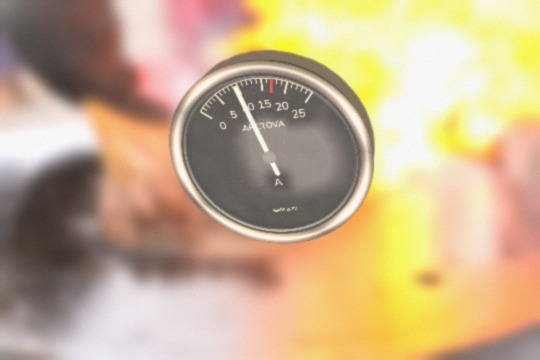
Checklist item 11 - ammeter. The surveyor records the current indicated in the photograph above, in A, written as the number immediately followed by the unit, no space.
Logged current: 10A
